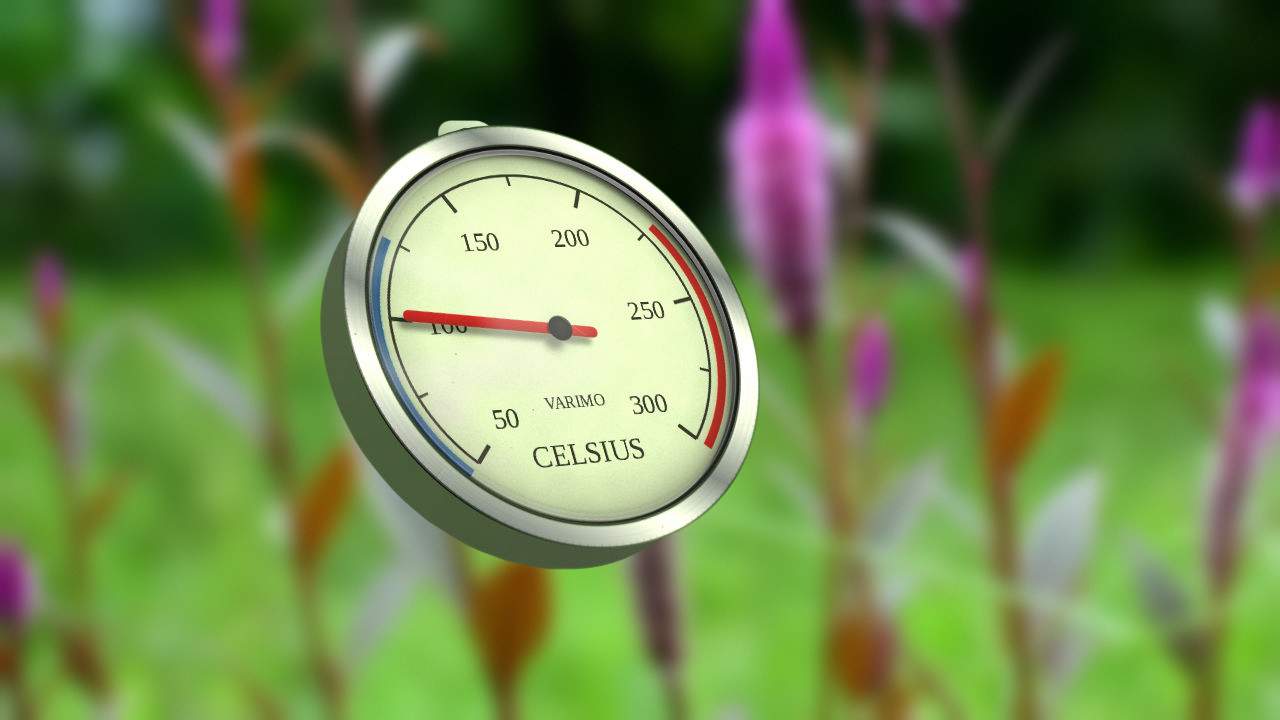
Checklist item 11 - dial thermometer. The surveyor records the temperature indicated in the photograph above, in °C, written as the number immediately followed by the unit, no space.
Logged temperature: 100°C
